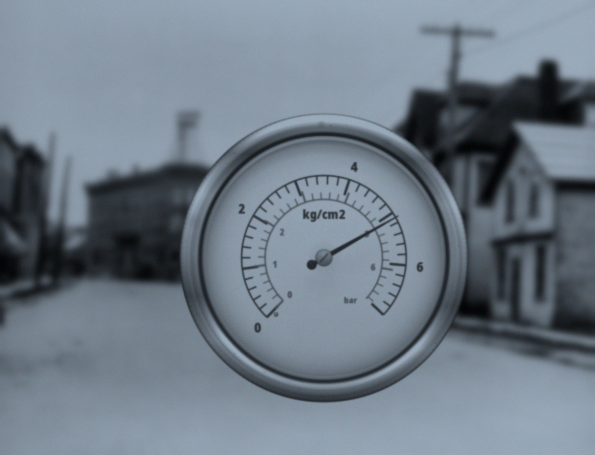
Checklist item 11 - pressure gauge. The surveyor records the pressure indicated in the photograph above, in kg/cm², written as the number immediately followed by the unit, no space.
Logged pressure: 5.1kg/cm²
